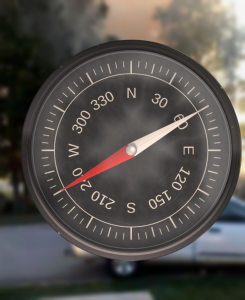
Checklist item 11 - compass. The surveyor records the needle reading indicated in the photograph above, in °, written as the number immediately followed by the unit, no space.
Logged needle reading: 240°
